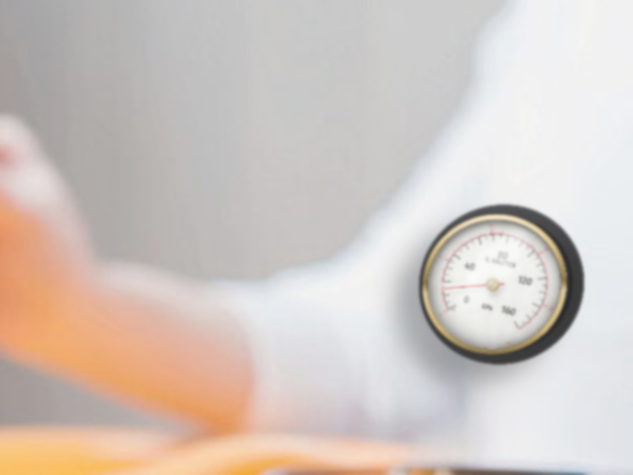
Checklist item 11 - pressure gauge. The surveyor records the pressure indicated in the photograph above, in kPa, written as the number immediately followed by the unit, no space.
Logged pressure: 15kPa
